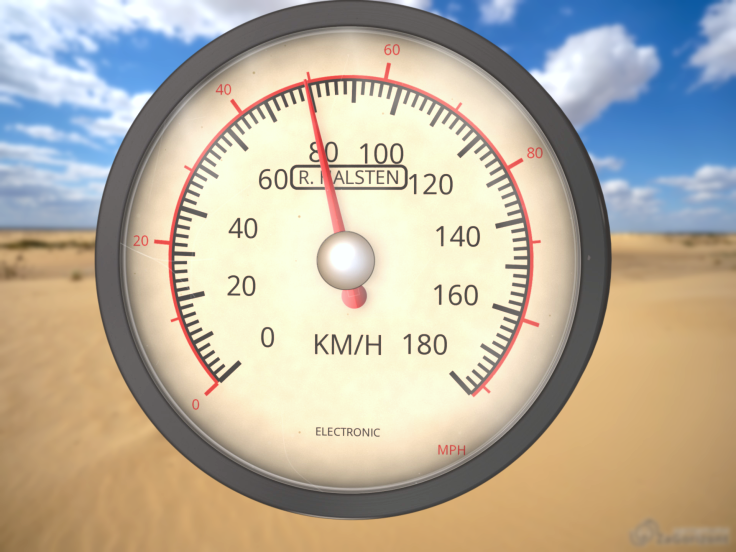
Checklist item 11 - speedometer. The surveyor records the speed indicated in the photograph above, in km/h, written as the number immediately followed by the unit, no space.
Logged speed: 80km/h
